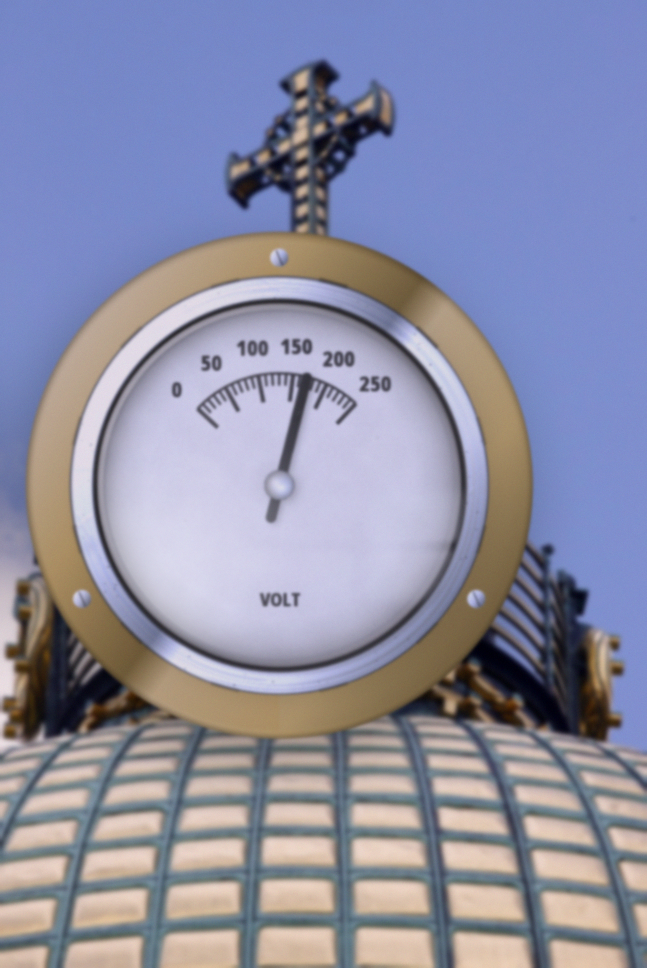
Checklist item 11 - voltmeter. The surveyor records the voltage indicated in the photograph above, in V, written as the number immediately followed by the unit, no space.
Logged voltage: 170V
